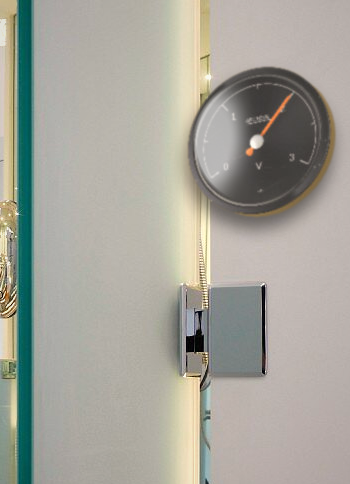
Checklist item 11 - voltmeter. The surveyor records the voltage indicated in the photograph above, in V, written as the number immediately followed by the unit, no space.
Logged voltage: 2V
